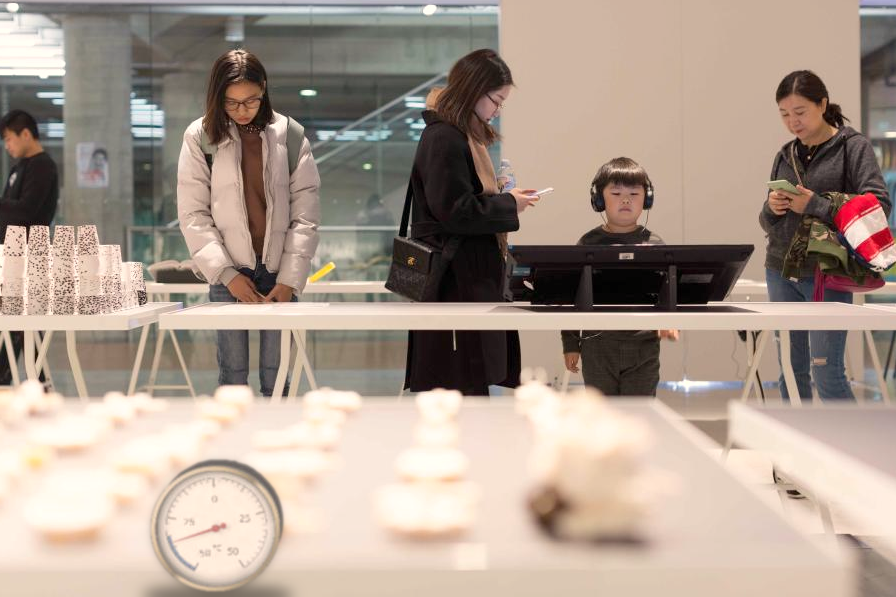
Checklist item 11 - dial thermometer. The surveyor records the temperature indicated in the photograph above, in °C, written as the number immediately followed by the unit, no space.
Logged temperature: -35°C
